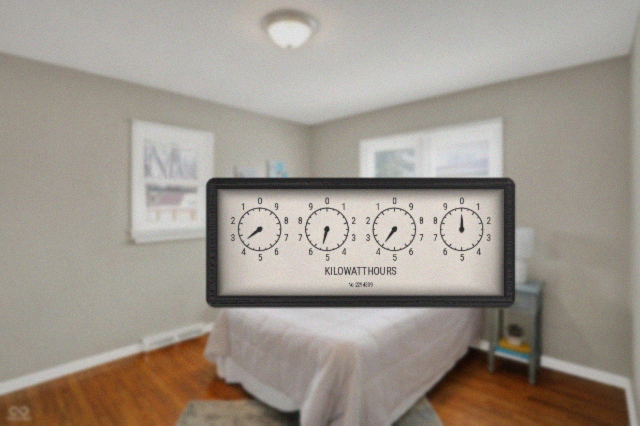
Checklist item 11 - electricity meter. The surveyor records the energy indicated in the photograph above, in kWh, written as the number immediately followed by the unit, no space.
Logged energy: 3540kWh
